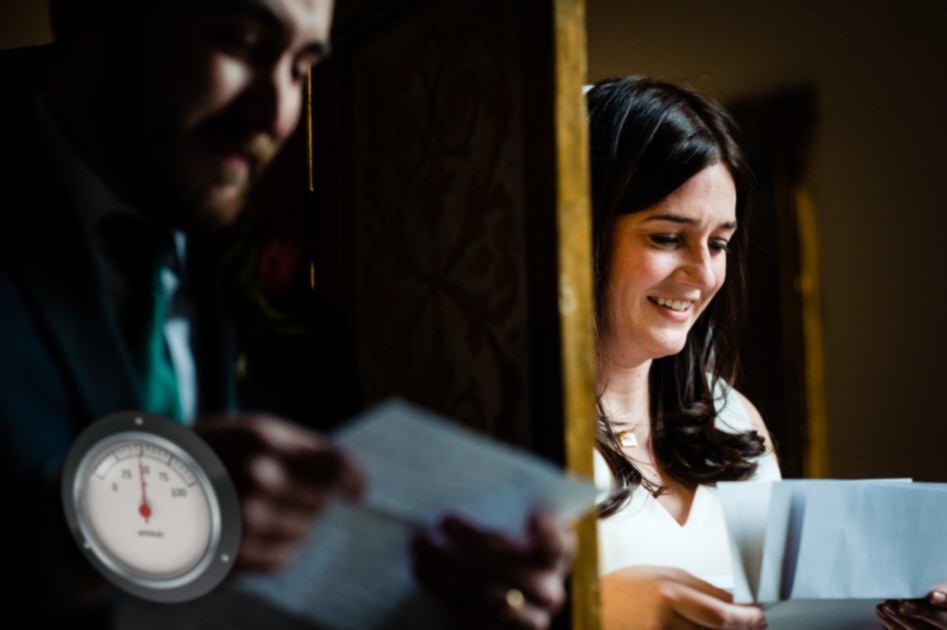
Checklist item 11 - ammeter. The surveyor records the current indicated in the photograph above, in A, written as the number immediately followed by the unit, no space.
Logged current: 50A
